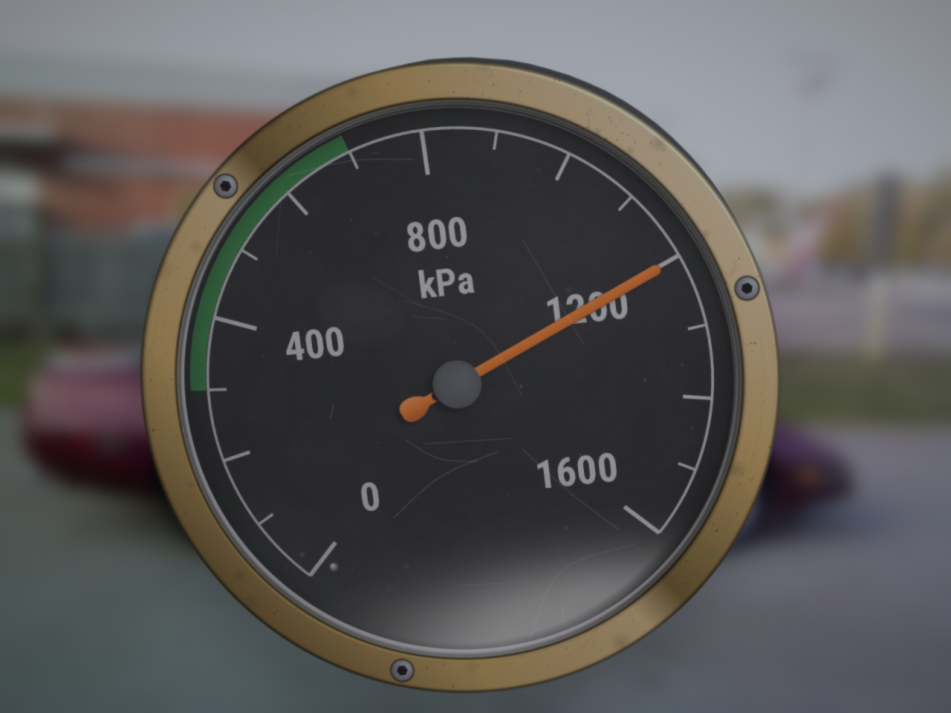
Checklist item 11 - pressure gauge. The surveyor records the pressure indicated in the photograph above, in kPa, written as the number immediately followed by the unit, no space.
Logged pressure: 1200kPa
